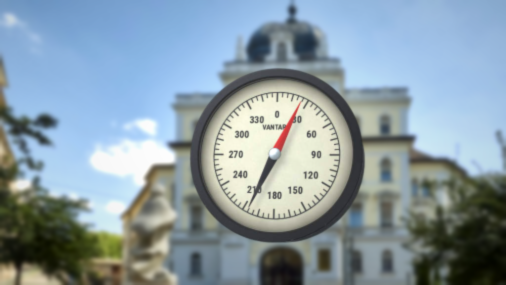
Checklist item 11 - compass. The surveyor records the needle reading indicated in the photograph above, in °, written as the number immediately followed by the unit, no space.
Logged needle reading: 25°
